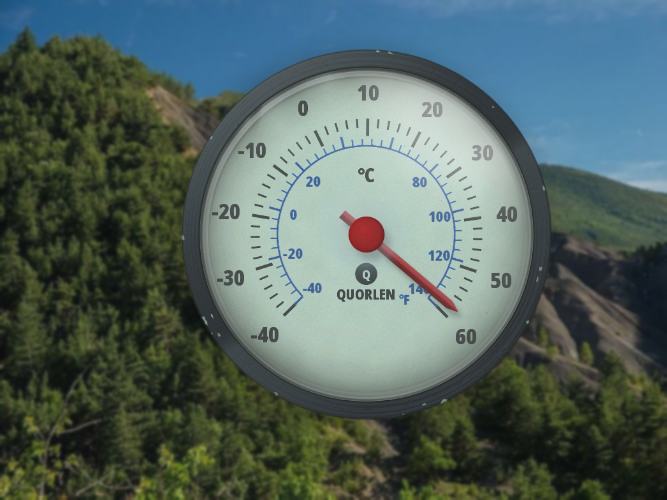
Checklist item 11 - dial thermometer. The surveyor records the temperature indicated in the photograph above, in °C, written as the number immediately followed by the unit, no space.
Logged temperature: 58°C
